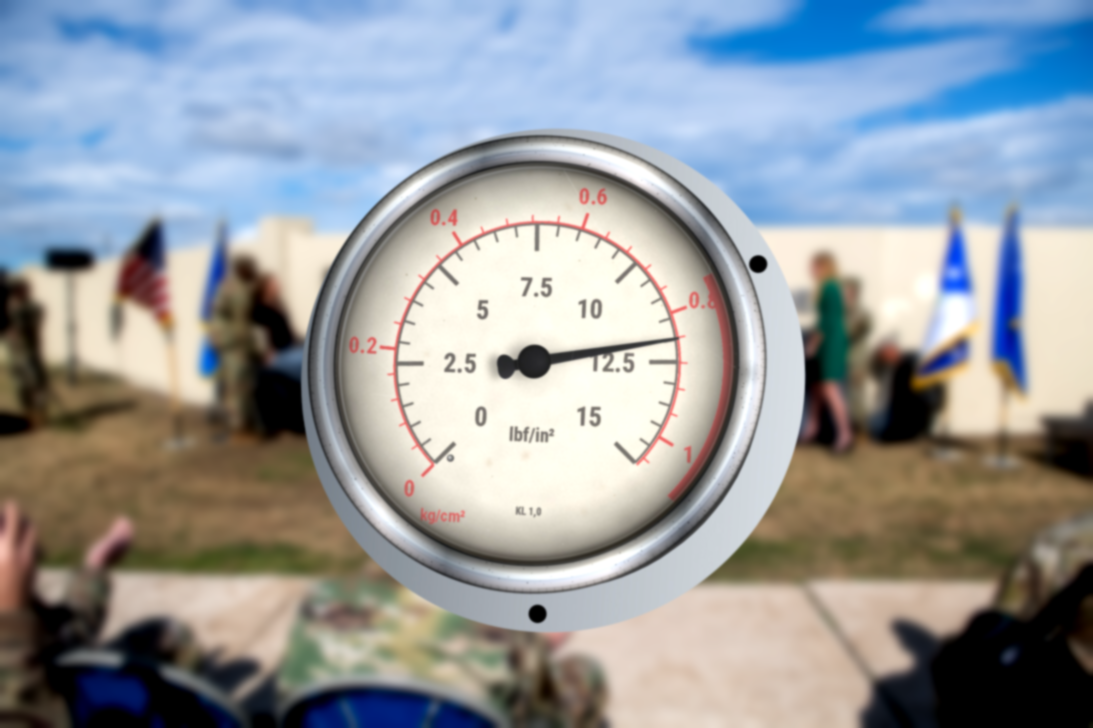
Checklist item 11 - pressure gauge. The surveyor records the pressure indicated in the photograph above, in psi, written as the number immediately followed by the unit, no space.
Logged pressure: 12psi
